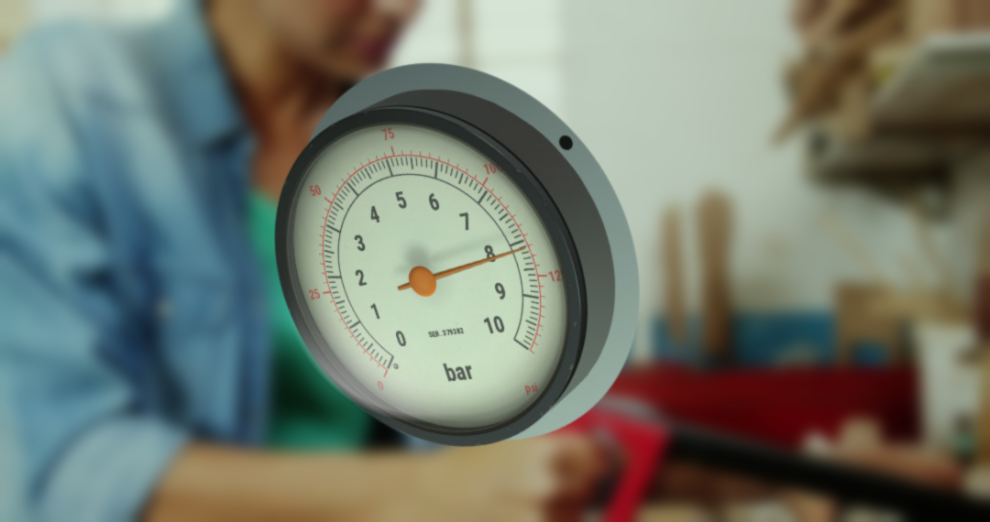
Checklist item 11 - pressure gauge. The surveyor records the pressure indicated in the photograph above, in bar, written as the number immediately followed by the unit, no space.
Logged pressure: 8.1bar
